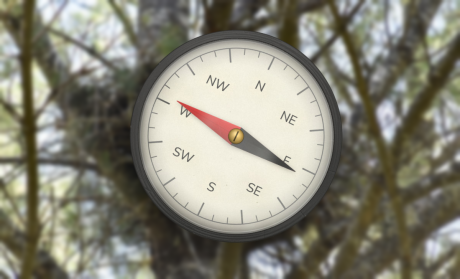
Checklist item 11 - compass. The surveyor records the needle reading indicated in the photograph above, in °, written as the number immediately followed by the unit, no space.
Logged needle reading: 275°
